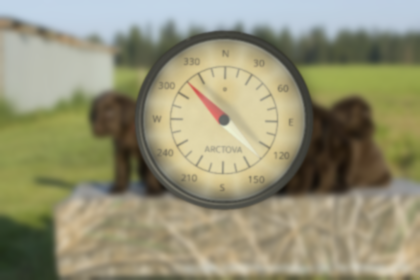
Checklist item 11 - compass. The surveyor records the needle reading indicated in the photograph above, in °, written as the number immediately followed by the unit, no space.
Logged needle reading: 315°
